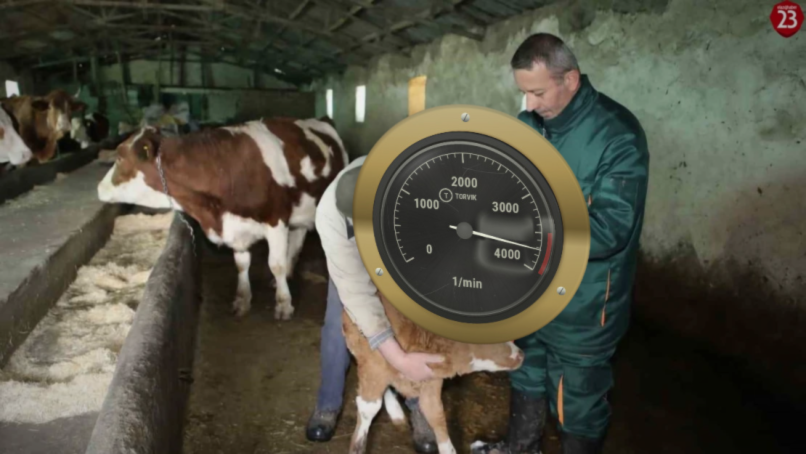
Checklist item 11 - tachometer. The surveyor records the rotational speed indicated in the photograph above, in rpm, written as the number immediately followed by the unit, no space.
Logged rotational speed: 3700rpm
